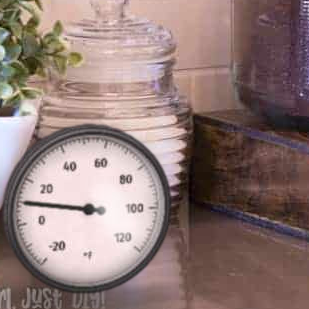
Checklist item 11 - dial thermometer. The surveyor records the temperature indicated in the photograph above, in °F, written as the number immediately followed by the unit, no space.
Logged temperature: 10°F
